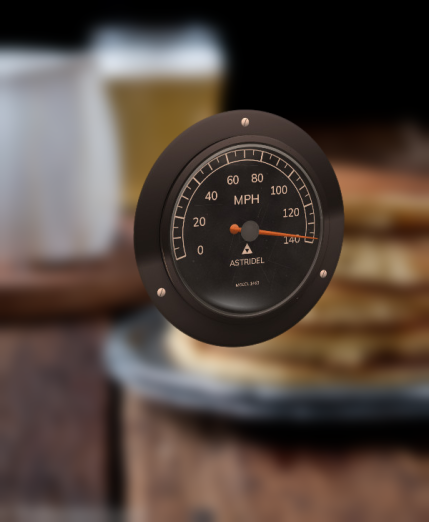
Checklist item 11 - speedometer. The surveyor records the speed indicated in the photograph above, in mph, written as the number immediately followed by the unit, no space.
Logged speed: 137.5mph
